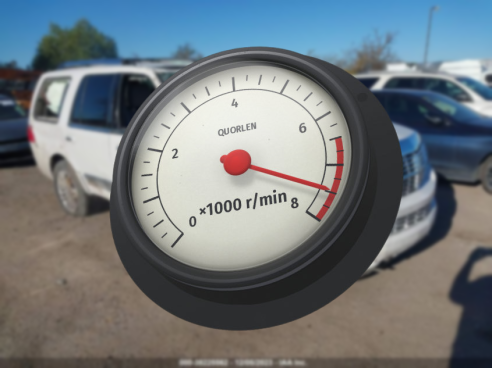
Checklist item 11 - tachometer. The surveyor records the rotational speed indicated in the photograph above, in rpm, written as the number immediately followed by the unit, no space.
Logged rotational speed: 7500rpm
